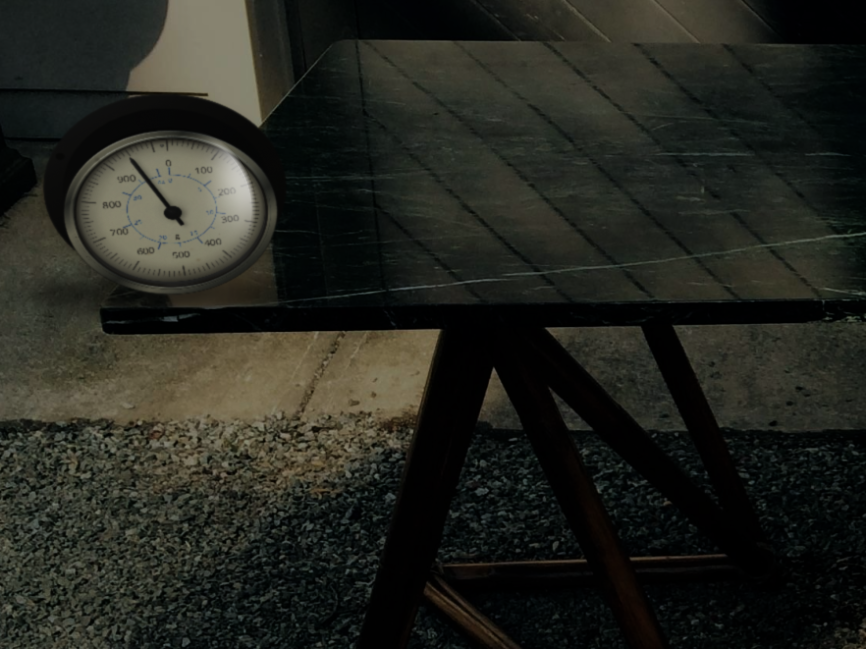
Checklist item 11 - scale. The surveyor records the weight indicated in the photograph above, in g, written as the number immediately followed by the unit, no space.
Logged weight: 950g
